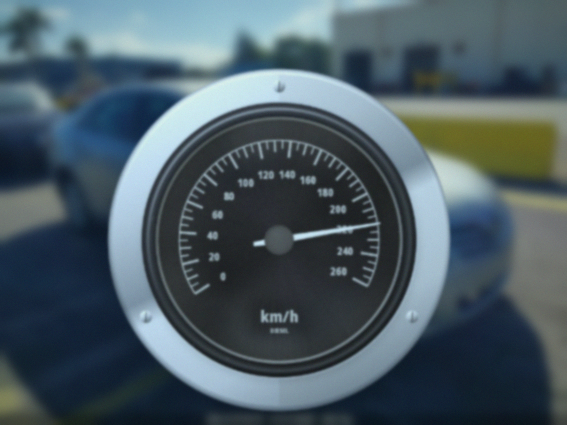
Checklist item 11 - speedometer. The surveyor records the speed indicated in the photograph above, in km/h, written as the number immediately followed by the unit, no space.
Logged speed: 220km/h
